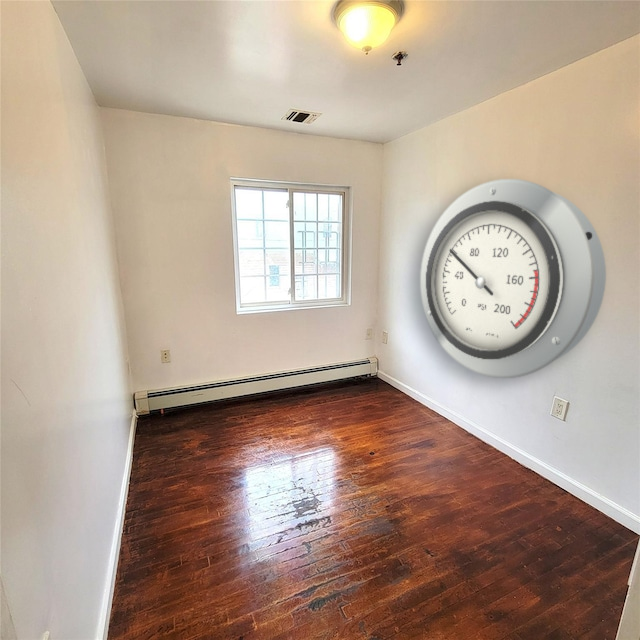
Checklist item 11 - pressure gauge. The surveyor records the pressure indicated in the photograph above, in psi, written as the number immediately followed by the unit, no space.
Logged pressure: 60psi
